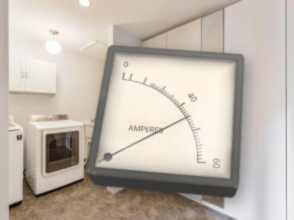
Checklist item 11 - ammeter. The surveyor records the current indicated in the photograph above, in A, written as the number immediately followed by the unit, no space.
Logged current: 45A
